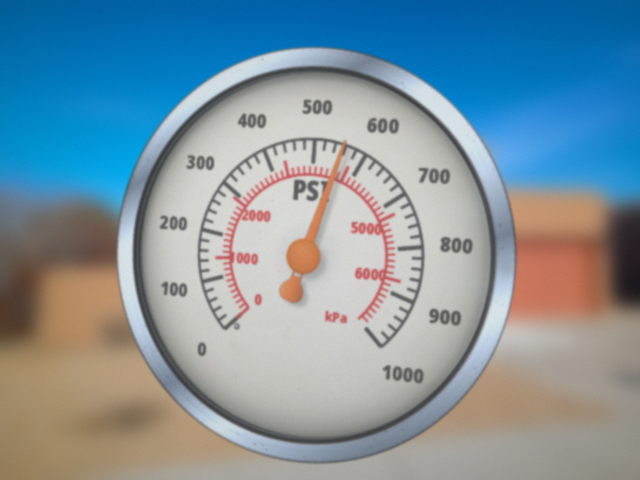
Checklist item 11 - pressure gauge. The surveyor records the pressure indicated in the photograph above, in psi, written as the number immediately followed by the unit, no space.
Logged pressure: 560psi
